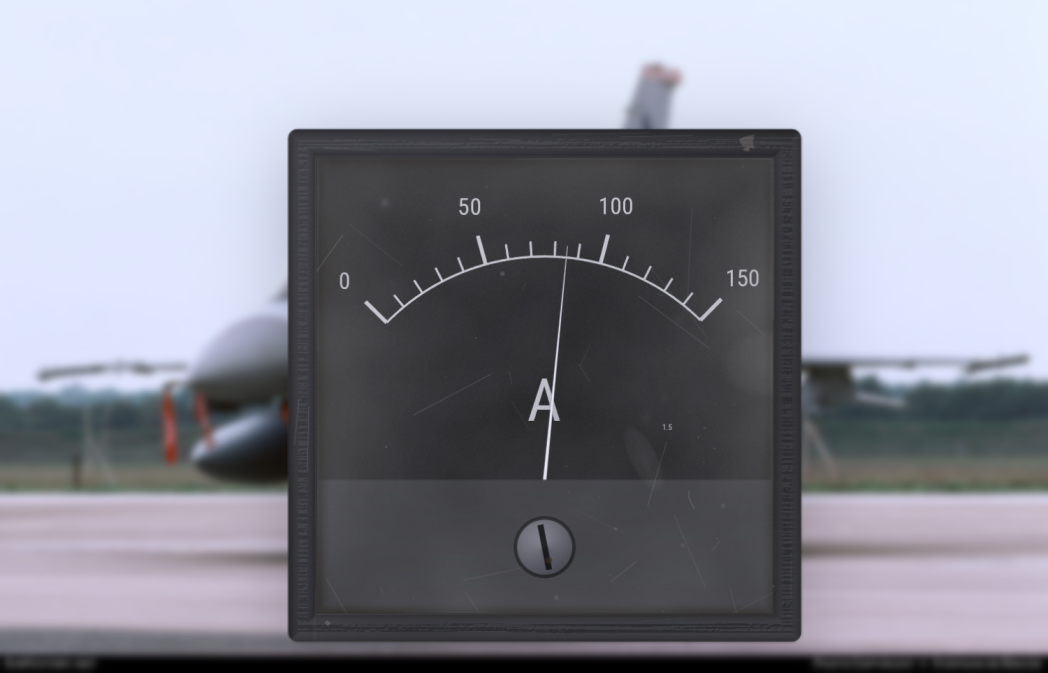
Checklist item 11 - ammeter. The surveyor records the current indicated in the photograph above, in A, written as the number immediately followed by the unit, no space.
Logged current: 85A
